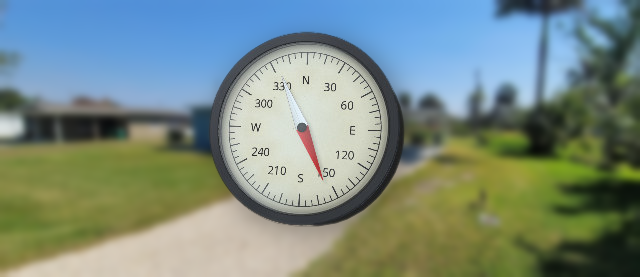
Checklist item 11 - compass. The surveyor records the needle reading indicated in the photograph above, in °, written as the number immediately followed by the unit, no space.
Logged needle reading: 155°
